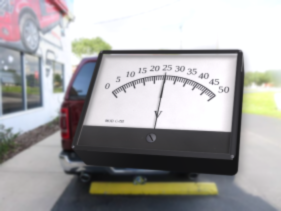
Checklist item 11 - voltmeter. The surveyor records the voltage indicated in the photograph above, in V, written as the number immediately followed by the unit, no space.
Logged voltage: 25V
